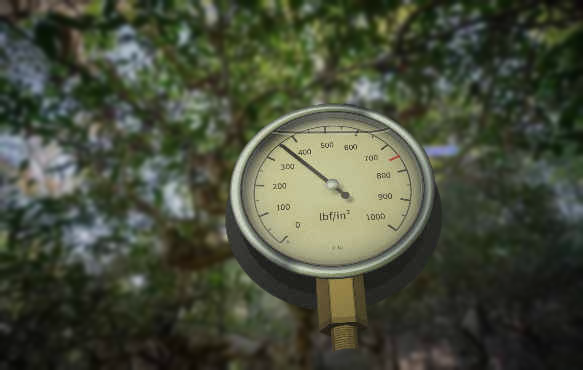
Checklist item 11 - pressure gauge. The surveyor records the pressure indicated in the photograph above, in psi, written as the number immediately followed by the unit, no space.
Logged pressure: 350psi
